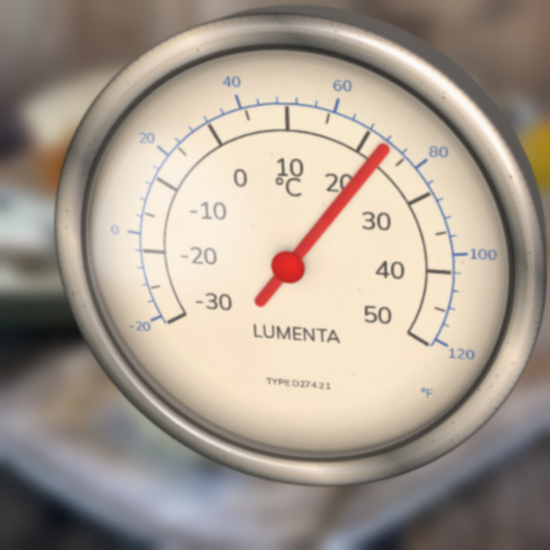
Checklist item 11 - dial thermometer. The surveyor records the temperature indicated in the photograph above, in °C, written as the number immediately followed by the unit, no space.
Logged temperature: 22.5°C
